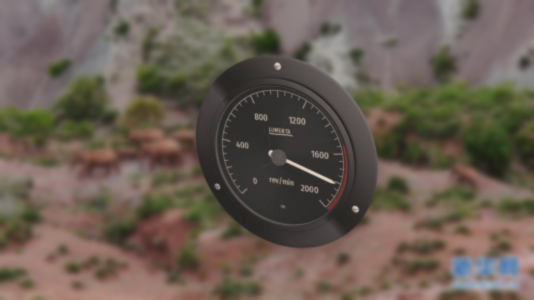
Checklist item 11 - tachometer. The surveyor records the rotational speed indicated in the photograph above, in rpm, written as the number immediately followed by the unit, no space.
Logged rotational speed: 1800rpm
